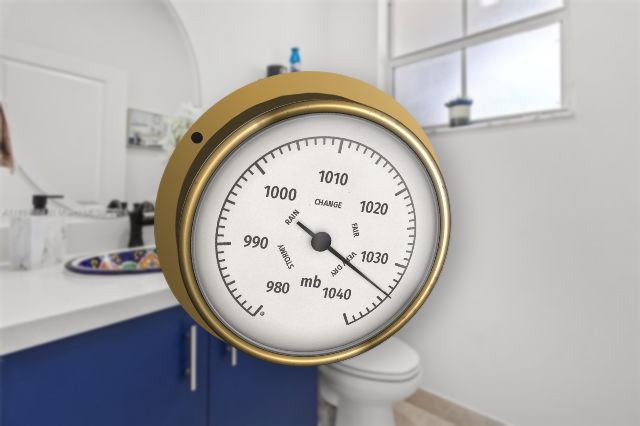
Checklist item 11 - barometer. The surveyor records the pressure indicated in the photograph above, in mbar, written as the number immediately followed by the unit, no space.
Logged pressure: 1034mbar
